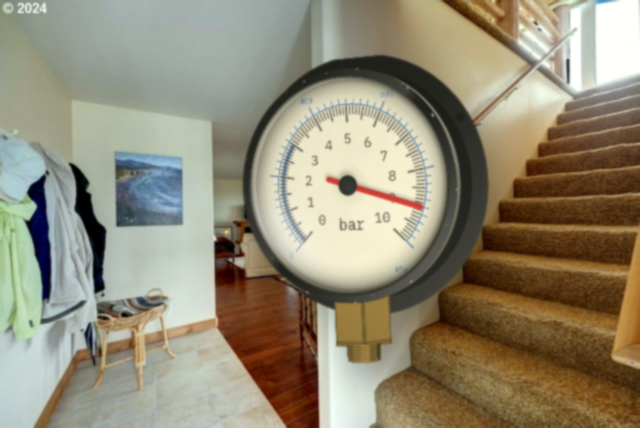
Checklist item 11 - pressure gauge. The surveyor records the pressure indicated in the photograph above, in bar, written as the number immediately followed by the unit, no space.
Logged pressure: 9bar
